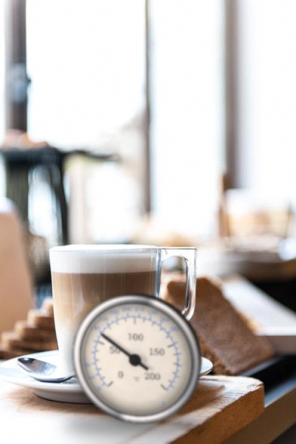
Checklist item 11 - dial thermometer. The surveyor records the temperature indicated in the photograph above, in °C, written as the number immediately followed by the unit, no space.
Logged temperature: 60°C
